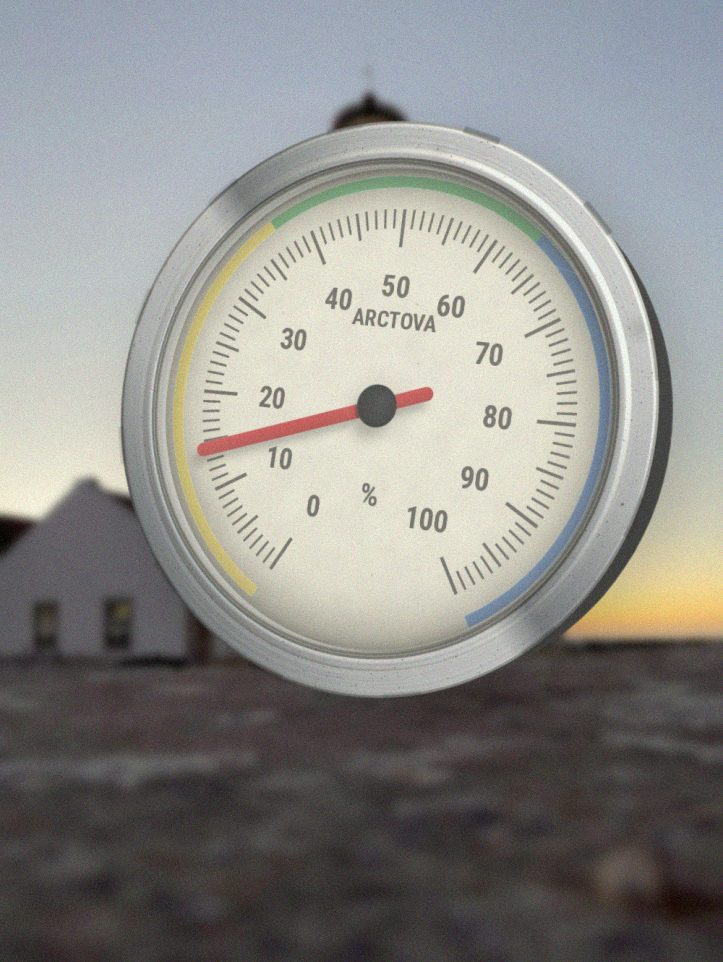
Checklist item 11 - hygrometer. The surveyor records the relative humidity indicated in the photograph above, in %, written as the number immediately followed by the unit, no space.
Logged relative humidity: 14%
